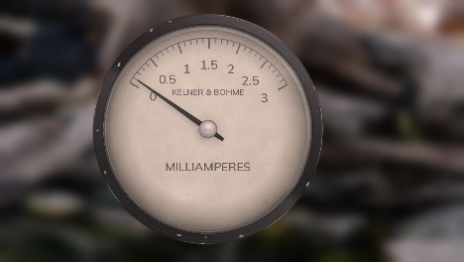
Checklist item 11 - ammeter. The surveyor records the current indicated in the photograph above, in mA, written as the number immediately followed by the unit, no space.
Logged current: 0.1mA
